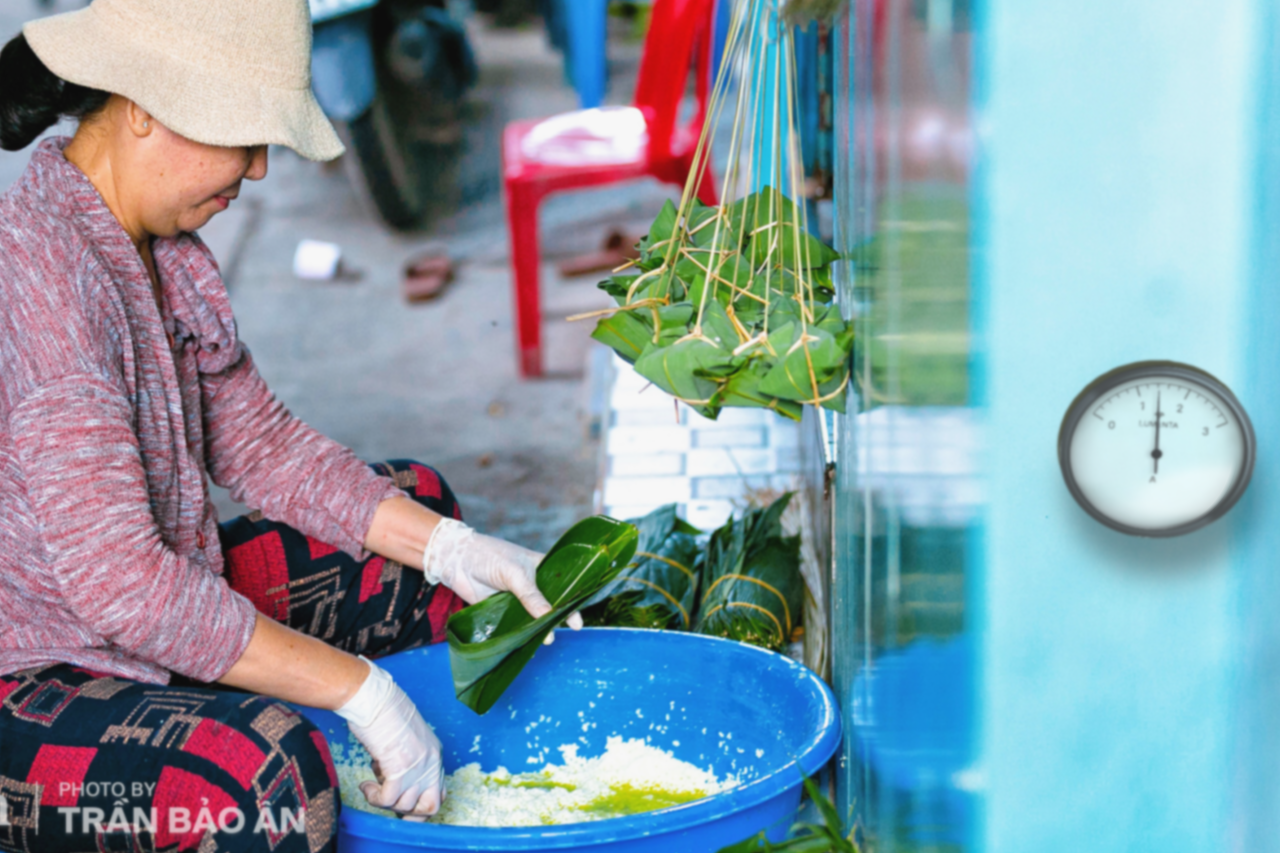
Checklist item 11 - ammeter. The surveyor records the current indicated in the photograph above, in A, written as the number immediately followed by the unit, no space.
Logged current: 1.4A
